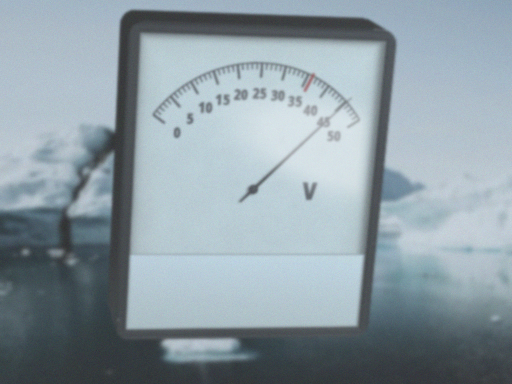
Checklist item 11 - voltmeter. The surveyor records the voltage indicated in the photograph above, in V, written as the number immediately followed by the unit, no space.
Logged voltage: 45V
